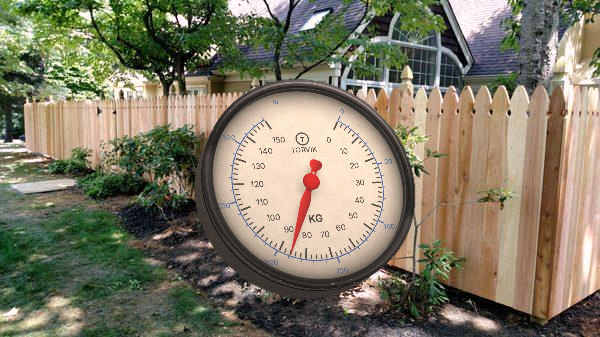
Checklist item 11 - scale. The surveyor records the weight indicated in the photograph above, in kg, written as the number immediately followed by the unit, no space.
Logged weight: 86kg
